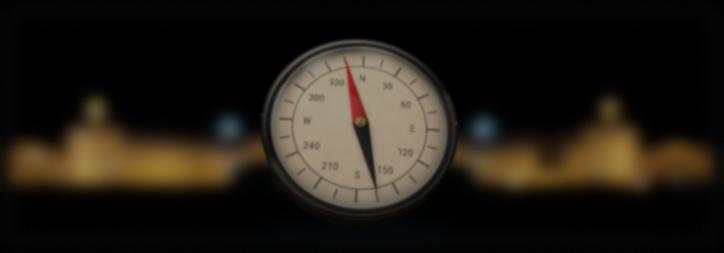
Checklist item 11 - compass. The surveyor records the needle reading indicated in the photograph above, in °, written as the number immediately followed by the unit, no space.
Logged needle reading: 345°
